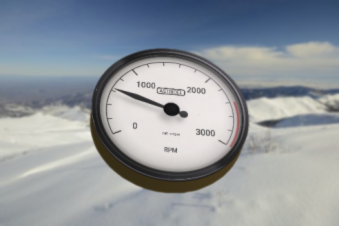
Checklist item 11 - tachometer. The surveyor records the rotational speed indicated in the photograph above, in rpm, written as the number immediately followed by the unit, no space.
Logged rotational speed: 600rpm
